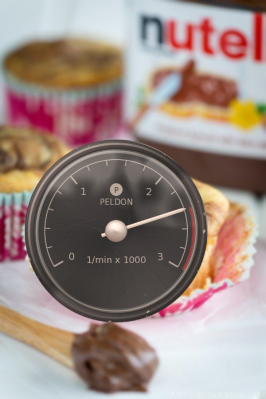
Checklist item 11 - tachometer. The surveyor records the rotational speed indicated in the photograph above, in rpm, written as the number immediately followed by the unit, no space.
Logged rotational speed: 2400rpm
